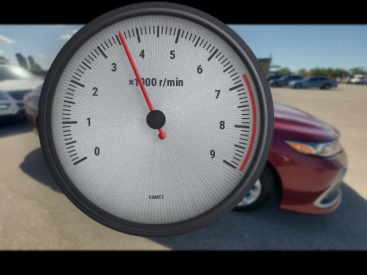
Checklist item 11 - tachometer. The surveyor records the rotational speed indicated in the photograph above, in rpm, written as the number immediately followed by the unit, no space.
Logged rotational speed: 3600rpm
